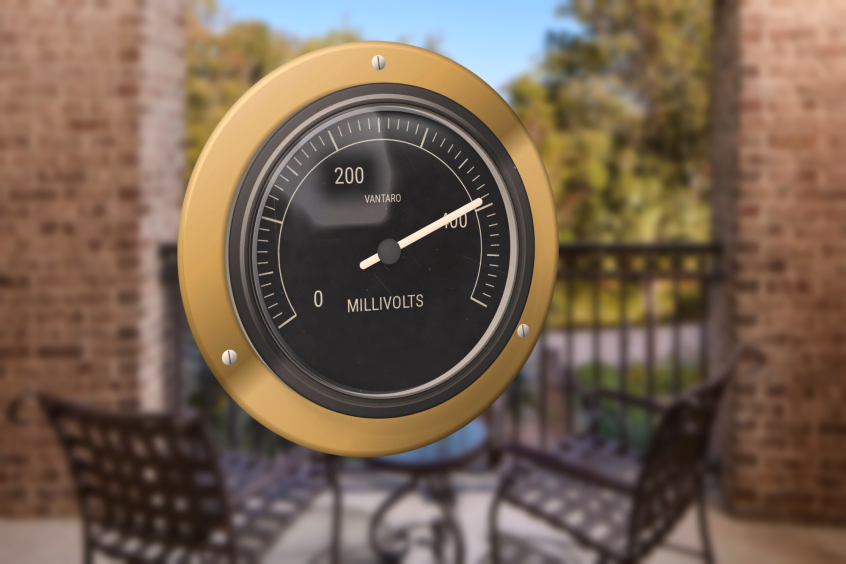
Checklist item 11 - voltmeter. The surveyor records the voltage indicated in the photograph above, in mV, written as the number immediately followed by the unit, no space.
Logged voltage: 390mV
